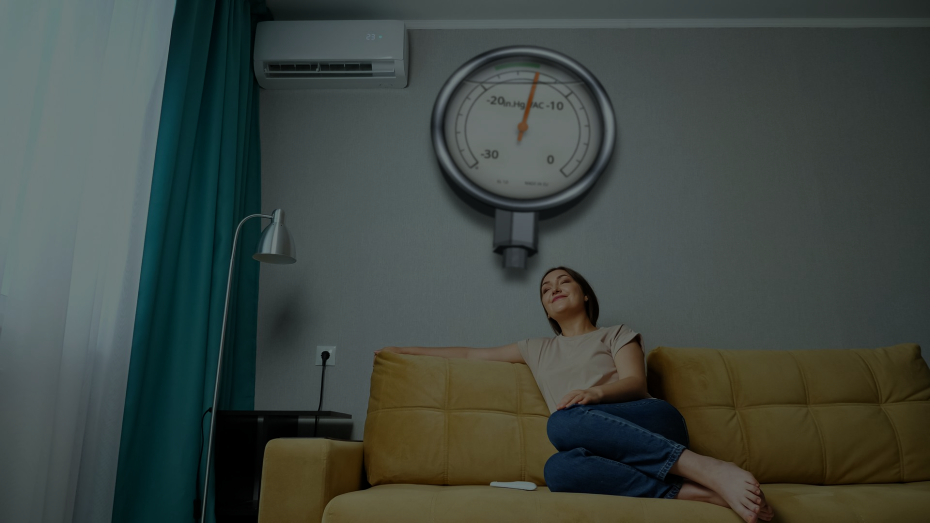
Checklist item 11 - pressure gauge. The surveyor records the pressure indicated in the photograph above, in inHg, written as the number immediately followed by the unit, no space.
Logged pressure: -14inHg
